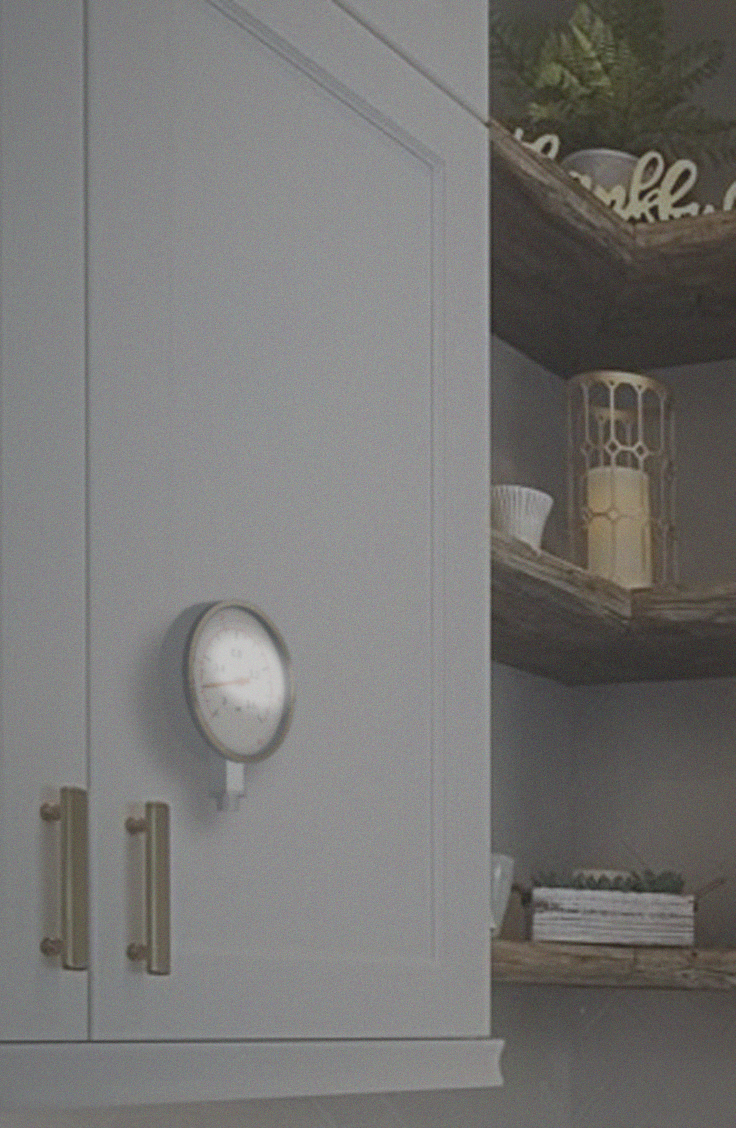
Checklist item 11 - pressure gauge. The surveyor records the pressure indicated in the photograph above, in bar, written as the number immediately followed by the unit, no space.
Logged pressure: 0.2bar
